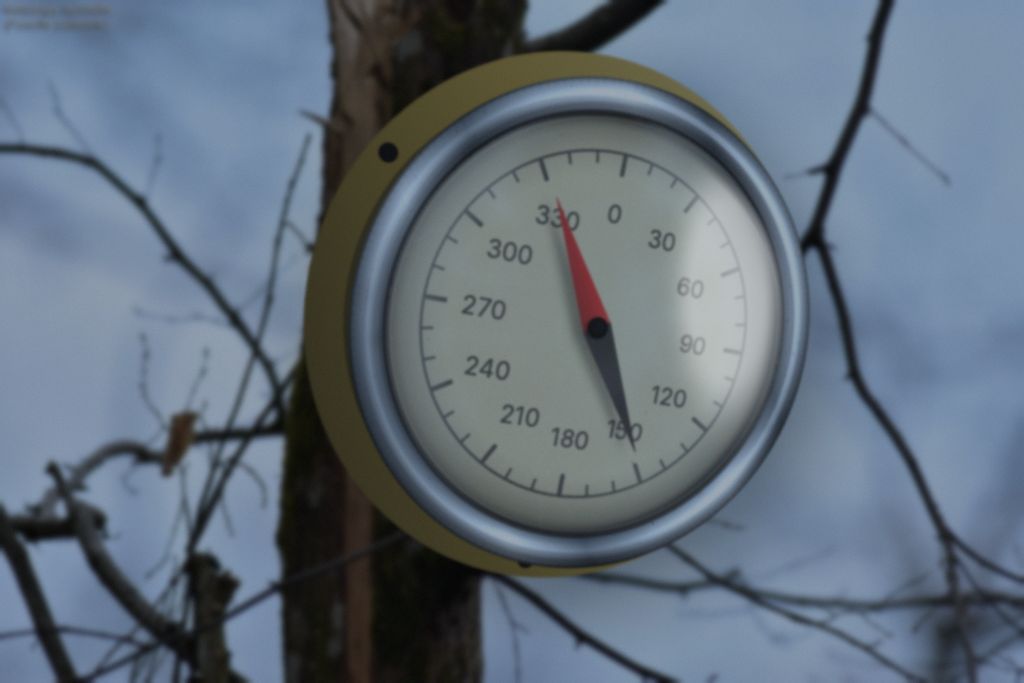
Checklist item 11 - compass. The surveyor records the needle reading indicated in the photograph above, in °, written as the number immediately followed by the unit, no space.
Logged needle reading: 330°
